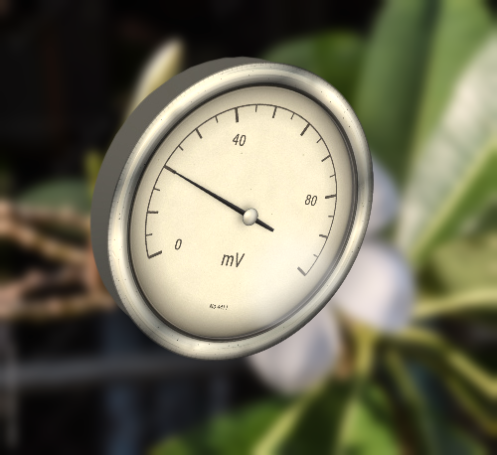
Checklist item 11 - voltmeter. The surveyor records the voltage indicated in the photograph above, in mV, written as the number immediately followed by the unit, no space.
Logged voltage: 20mV
